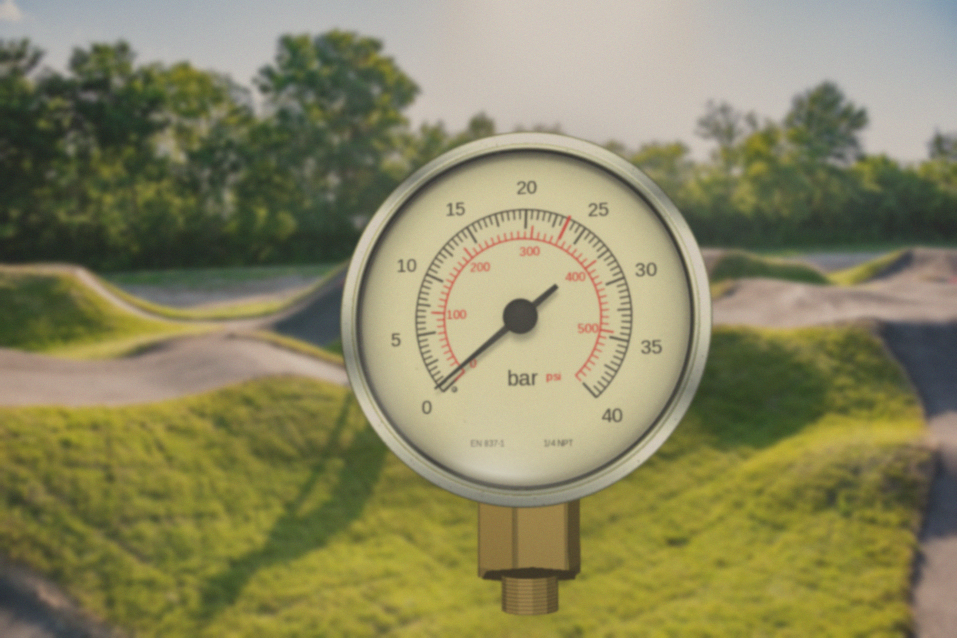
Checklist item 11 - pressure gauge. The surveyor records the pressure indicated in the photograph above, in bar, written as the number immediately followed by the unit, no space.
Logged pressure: 0.5bar
